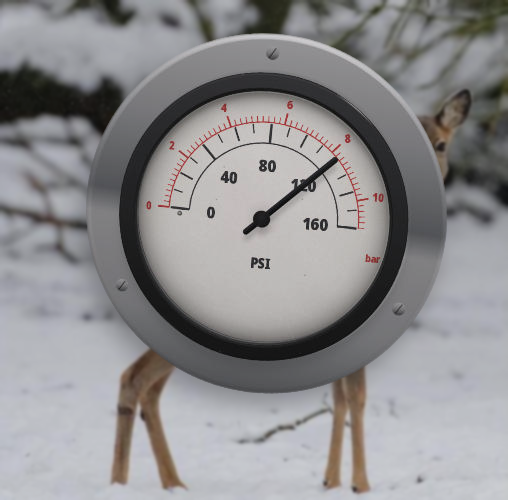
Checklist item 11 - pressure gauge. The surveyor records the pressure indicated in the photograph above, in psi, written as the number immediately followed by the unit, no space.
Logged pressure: 120psi
